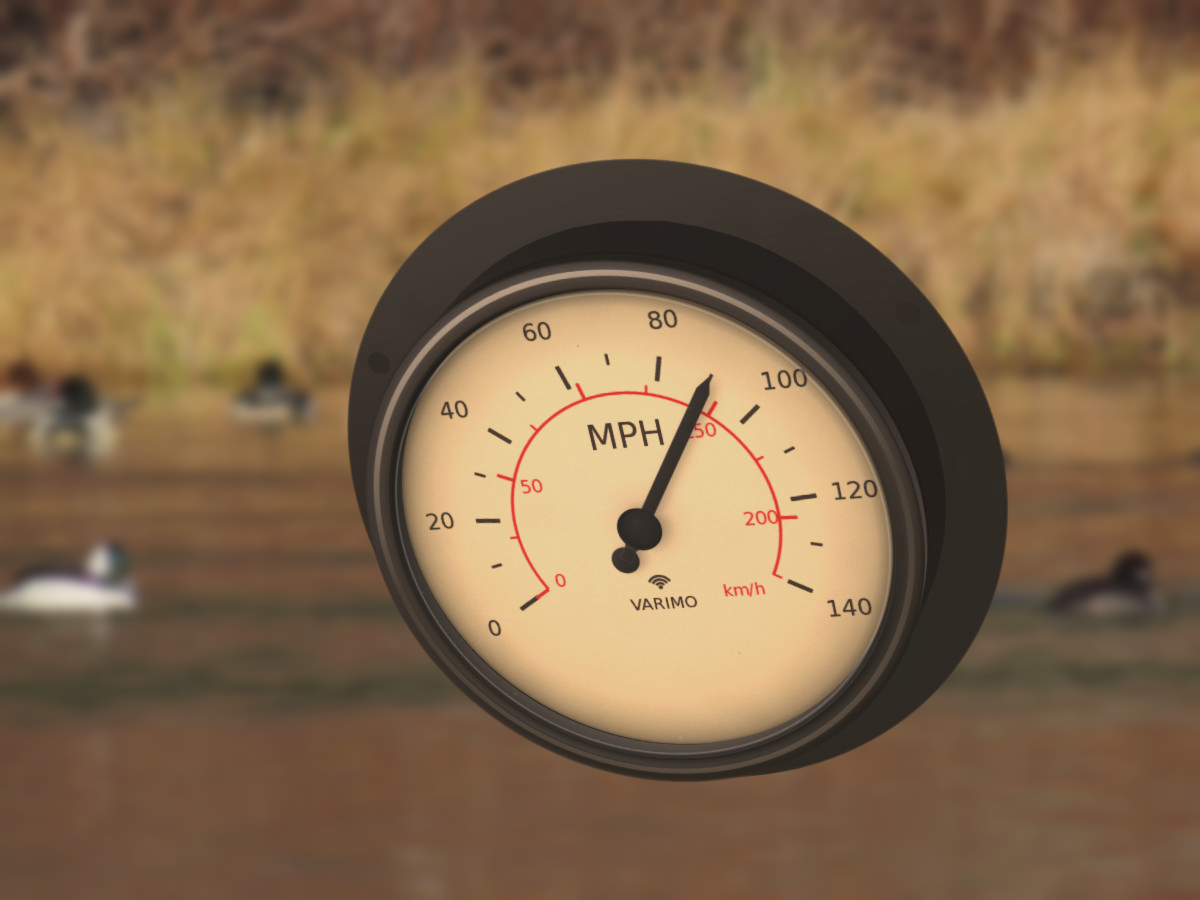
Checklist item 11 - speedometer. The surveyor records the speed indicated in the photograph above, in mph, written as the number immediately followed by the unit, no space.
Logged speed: 90mph
